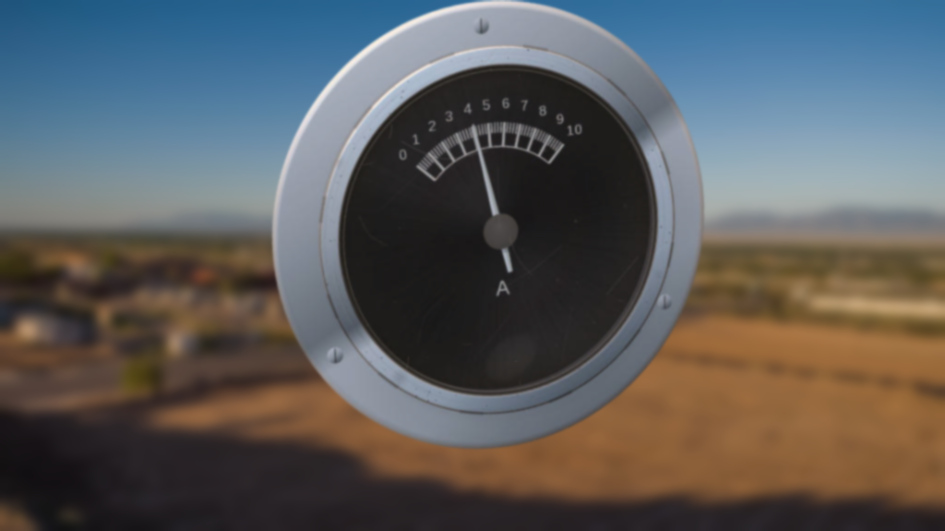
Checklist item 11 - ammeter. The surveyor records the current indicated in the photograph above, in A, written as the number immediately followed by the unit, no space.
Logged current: 4A
